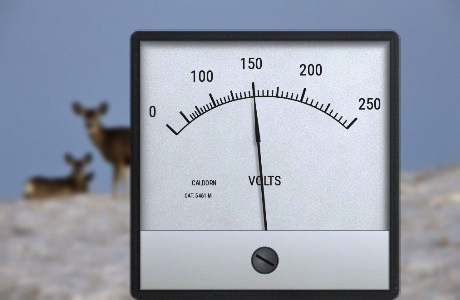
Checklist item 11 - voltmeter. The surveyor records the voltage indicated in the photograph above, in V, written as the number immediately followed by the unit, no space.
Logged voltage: 150V
